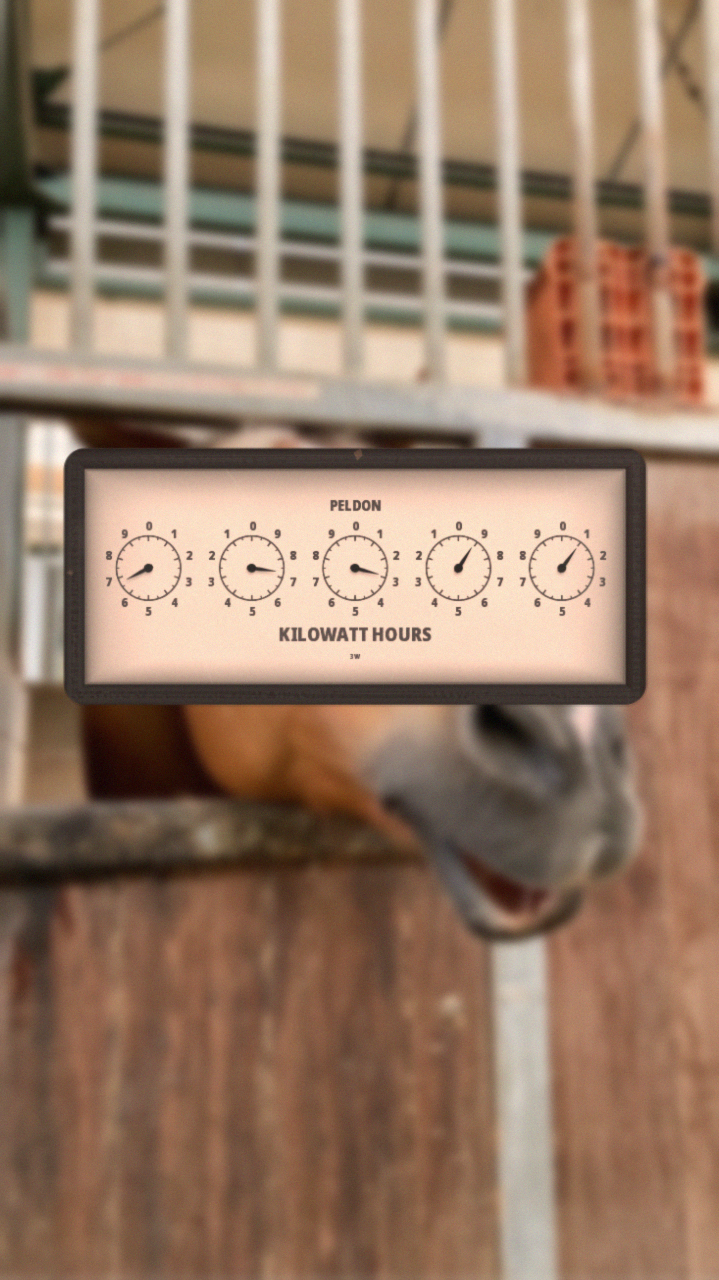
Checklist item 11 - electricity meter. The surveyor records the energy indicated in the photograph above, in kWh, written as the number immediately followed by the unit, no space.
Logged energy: 67291kWh
